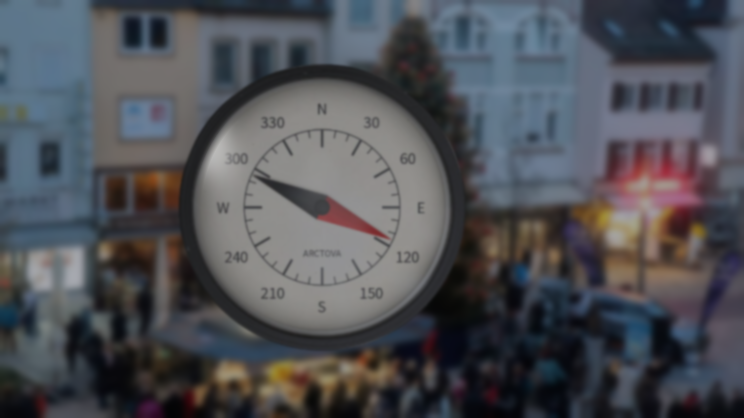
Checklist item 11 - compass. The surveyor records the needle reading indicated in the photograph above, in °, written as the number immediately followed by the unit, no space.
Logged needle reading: 115°
